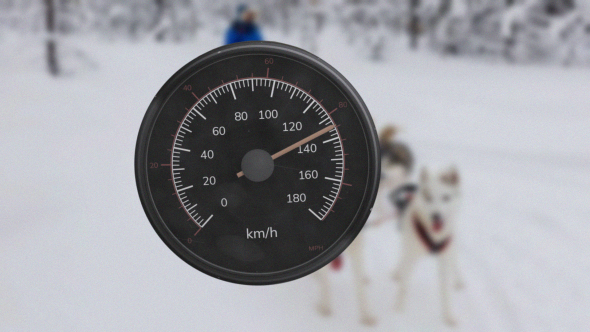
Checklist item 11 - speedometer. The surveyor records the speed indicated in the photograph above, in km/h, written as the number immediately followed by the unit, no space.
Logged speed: 134km/h
